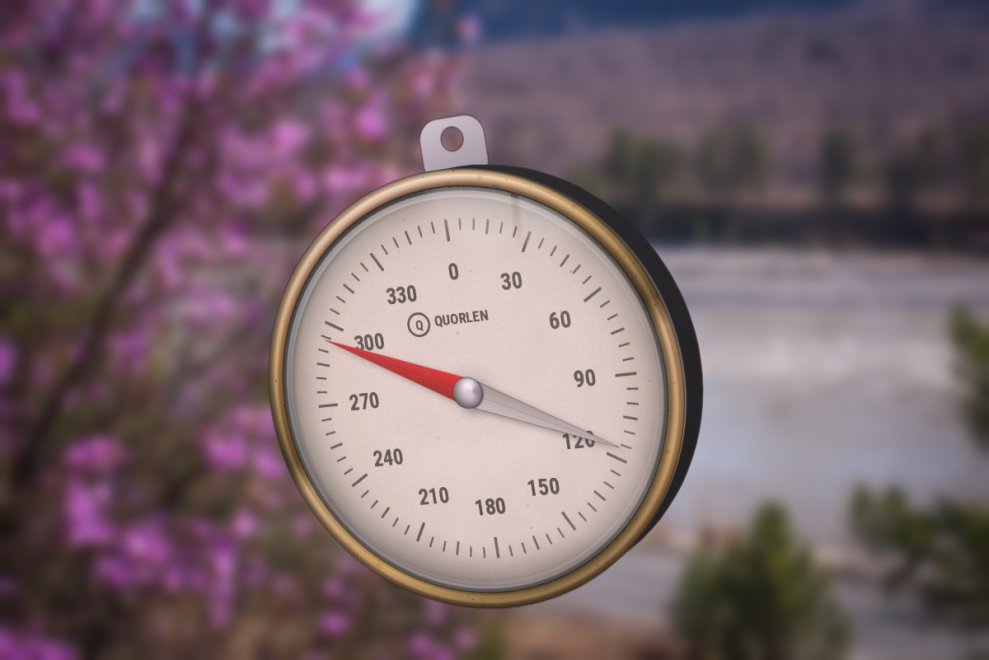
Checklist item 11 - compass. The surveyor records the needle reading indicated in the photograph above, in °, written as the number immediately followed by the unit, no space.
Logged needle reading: 295°
